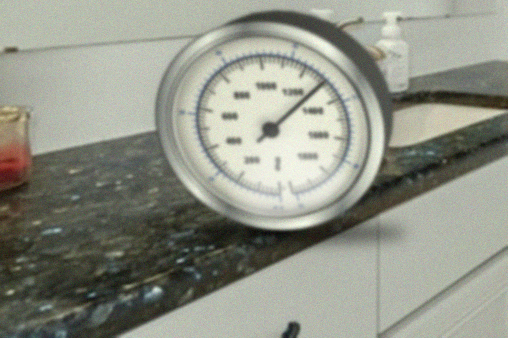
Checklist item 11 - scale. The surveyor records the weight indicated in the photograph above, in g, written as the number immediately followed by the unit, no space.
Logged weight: 1300g
